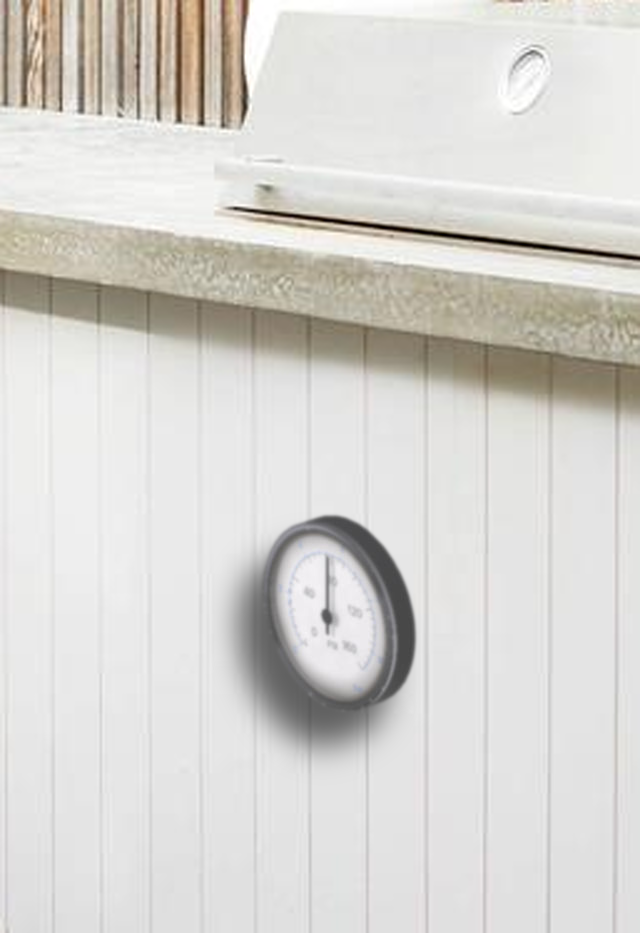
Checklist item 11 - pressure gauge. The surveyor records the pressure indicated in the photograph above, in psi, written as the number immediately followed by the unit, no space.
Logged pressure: 80psi
